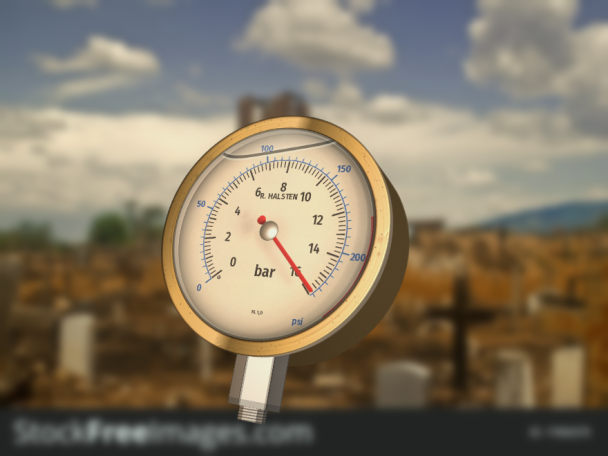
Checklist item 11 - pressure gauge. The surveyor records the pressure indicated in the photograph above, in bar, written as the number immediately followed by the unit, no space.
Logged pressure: 15.8bar
